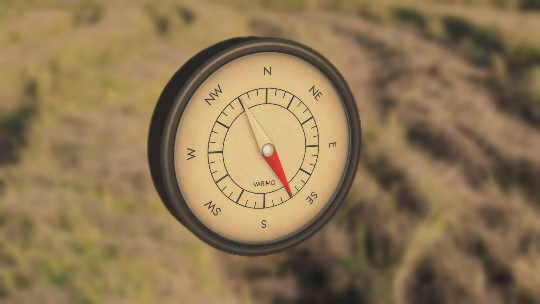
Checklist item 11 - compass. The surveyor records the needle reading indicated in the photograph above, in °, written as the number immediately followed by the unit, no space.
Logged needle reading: 150°
